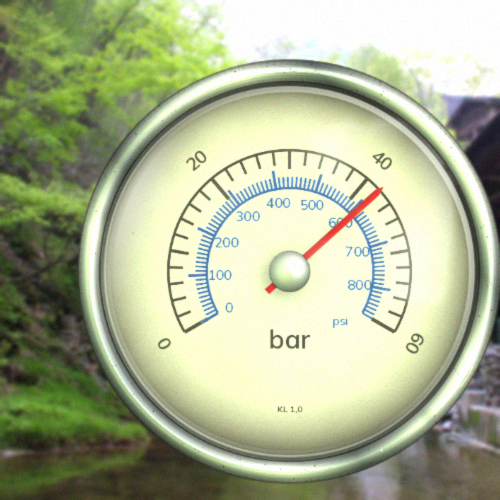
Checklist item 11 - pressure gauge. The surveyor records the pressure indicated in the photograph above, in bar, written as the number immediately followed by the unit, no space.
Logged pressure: 42bar
